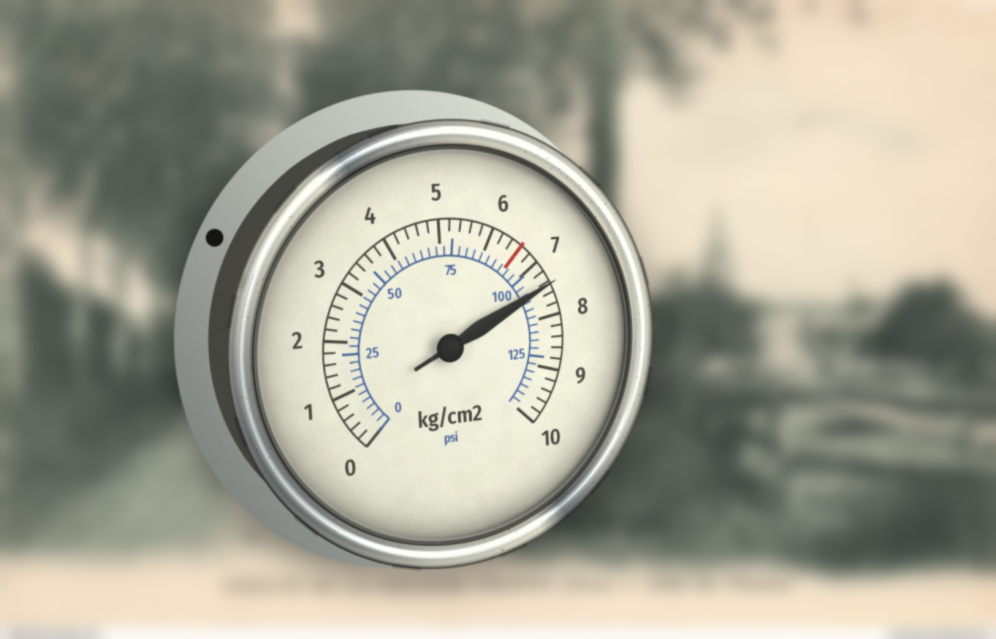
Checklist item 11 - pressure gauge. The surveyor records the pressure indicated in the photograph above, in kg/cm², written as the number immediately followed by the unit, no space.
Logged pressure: 7.4kg/cm²
